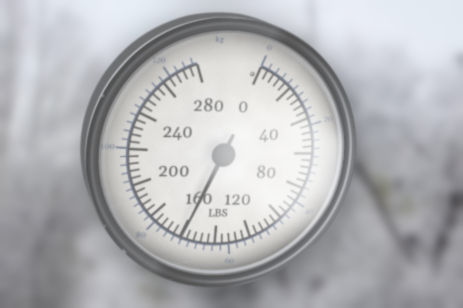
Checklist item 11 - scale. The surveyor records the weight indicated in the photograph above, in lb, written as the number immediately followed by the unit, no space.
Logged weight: 160lb
